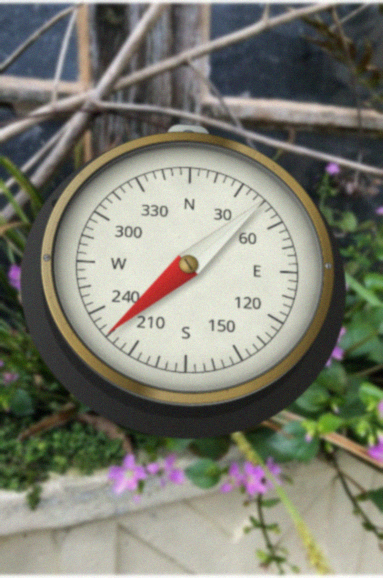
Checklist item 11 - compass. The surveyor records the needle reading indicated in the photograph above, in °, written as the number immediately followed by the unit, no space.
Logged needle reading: 225°
